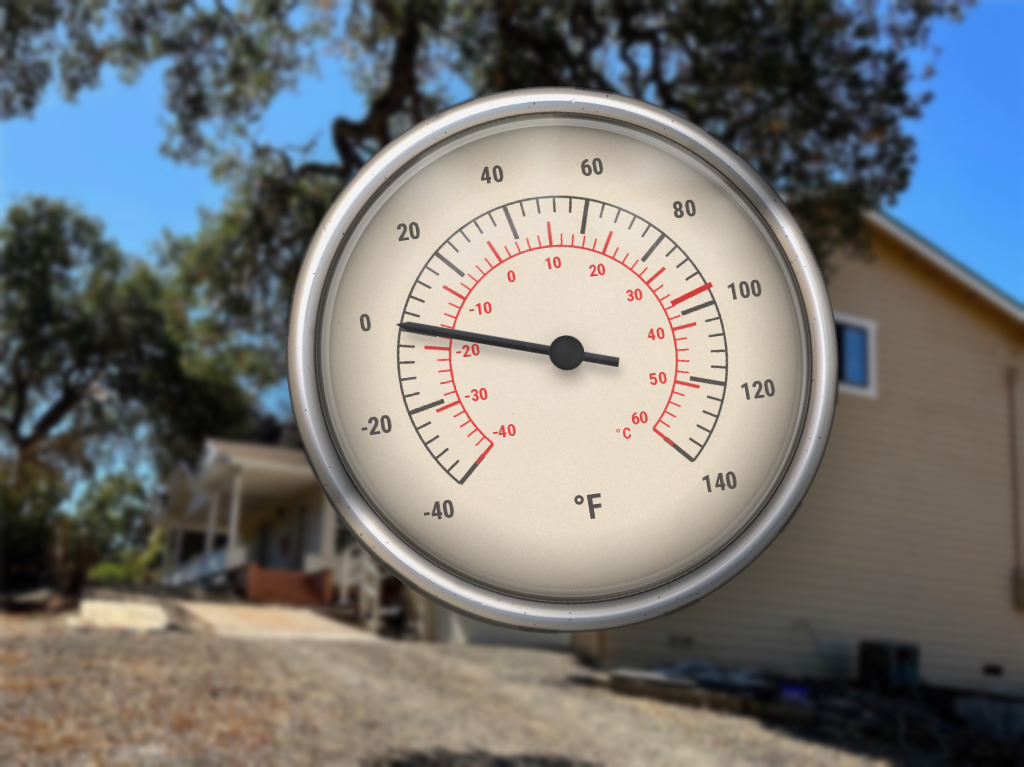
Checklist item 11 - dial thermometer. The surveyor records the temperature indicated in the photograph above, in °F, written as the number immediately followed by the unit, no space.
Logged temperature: 0°F
